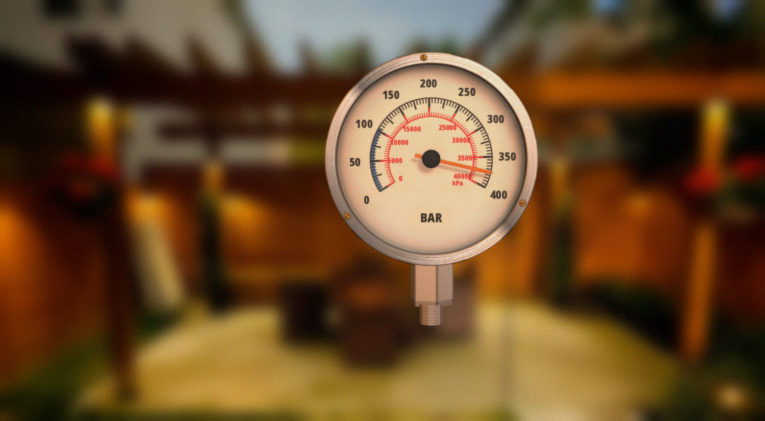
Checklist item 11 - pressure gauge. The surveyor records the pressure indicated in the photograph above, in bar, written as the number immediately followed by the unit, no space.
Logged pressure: 375bar
